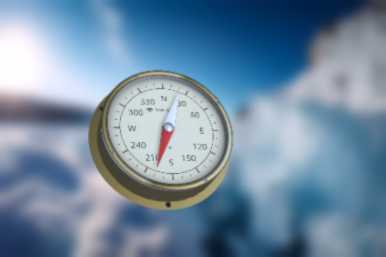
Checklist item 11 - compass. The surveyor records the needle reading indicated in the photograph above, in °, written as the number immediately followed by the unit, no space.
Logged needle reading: 200°
